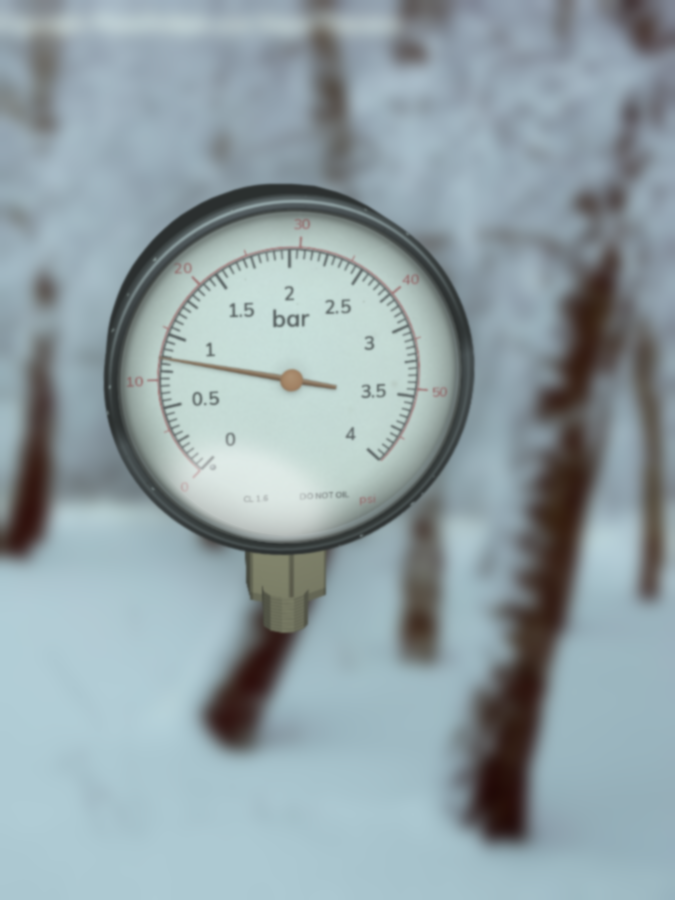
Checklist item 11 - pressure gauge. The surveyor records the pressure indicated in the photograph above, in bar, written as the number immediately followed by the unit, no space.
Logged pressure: 0.85bar
